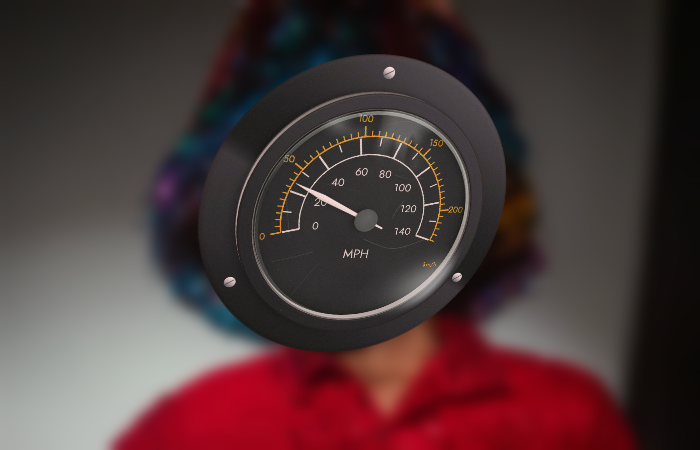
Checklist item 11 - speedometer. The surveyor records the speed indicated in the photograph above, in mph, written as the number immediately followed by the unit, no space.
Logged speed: 25mph
